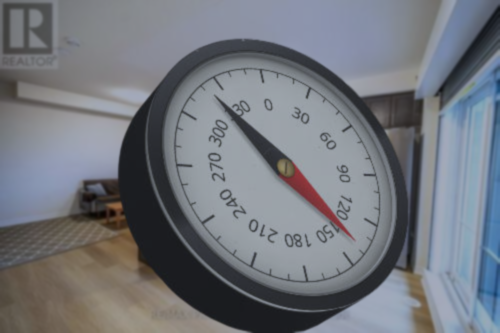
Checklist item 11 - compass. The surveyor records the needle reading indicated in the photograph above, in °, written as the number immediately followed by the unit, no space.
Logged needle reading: 140°
